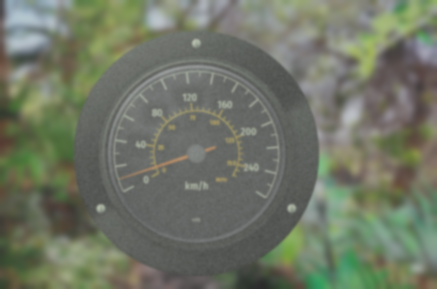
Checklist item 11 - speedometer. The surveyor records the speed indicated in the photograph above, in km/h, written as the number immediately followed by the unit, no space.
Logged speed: 10km/h
